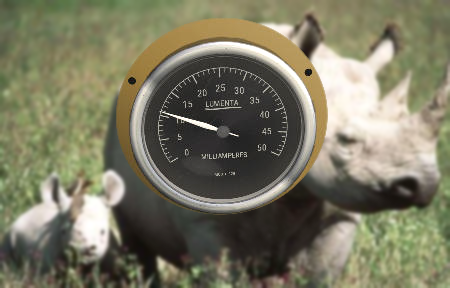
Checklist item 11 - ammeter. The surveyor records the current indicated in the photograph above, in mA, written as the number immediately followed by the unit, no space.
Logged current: 11mA
